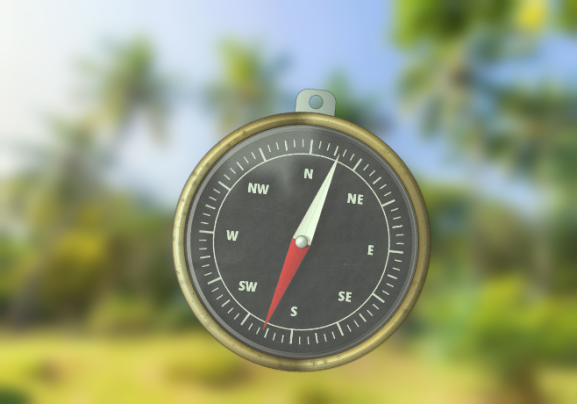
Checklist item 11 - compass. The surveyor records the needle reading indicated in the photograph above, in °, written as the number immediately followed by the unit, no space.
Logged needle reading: 197.5°
